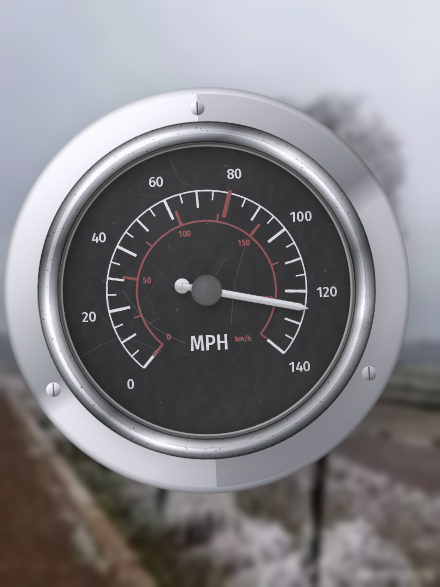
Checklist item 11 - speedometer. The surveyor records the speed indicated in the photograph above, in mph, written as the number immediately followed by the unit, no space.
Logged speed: 125mph
